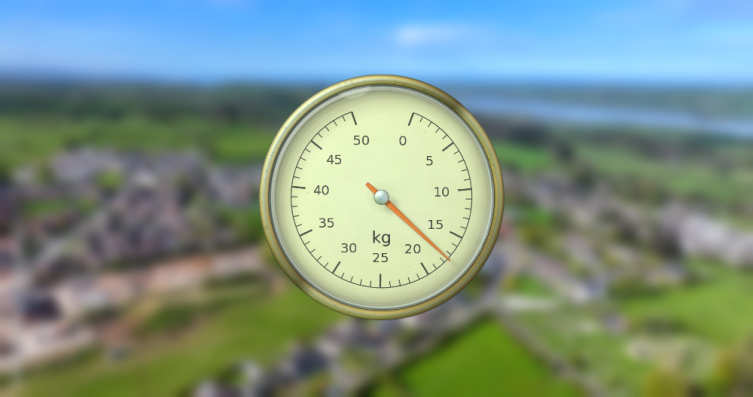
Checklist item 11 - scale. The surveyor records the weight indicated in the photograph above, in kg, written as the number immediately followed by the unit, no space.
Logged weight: 17.5kg
